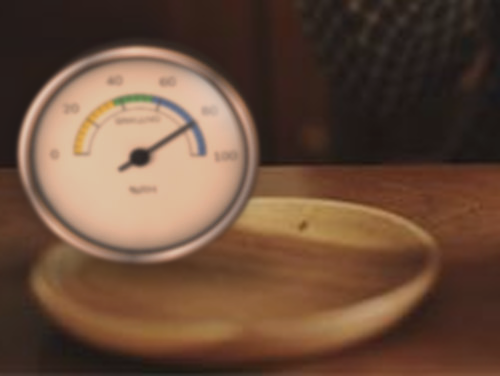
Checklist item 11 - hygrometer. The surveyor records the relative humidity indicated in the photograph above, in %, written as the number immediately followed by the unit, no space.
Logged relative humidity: 80%
